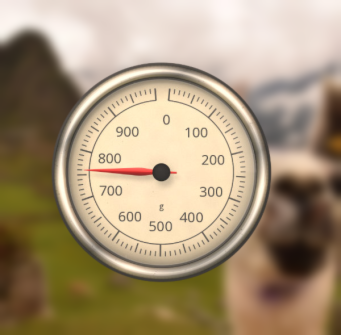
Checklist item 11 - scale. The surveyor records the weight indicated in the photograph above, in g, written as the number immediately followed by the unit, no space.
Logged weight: 760g
